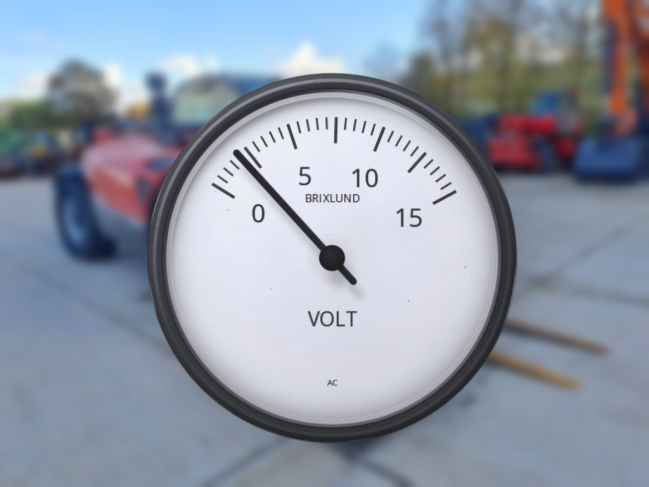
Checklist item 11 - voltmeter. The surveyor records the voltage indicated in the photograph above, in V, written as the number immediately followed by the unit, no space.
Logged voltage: 2V
